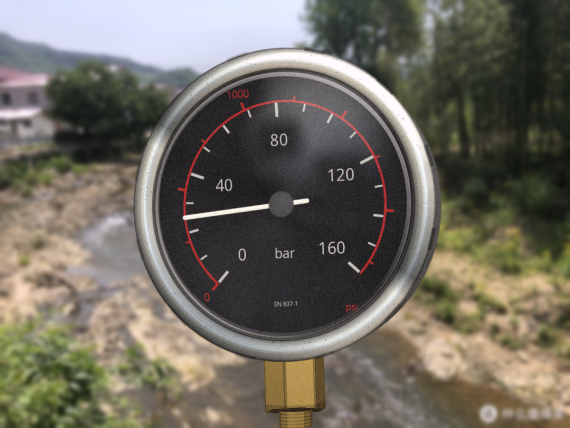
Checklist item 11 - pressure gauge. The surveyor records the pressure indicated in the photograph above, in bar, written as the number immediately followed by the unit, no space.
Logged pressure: 25bar
